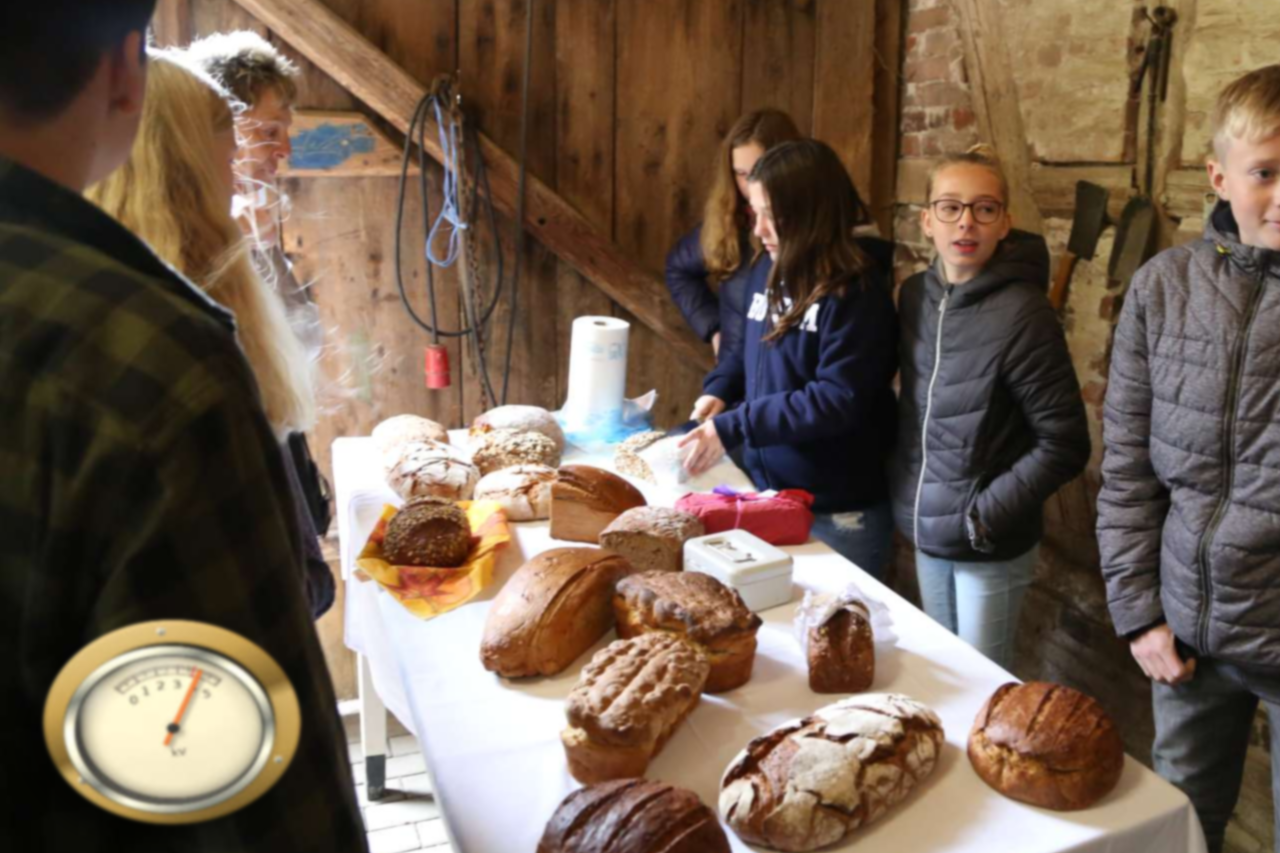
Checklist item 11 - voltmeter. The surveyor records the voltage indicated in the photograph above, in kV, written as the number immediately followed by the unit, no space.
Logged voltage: 4kV
